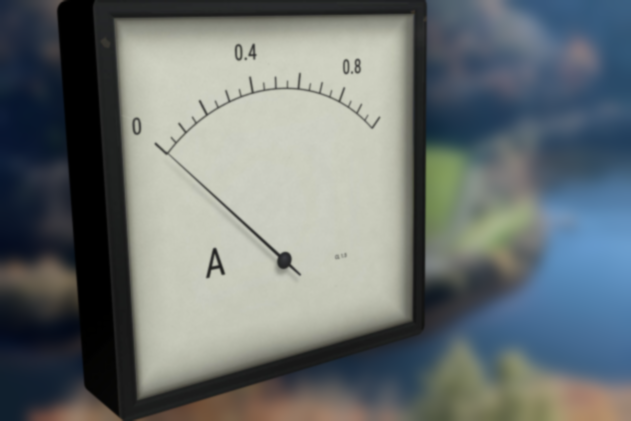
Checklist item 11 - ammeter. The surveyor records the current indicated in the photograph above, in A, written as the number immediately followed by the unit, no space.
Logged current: 0A
